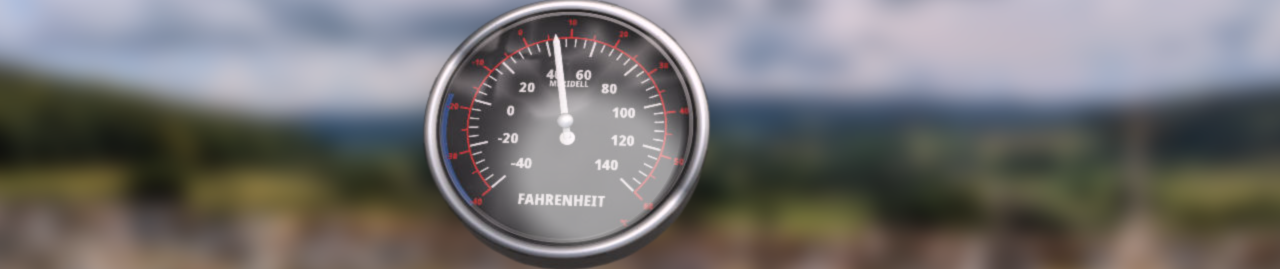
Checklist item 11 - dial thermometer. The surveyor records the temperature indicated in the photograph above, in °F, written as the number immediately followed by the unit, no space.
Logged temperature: 44°F
